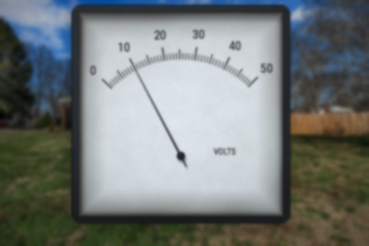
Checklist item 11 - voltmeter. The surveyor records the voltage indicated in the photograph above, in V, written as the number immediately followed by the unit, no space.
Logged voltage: 10V
